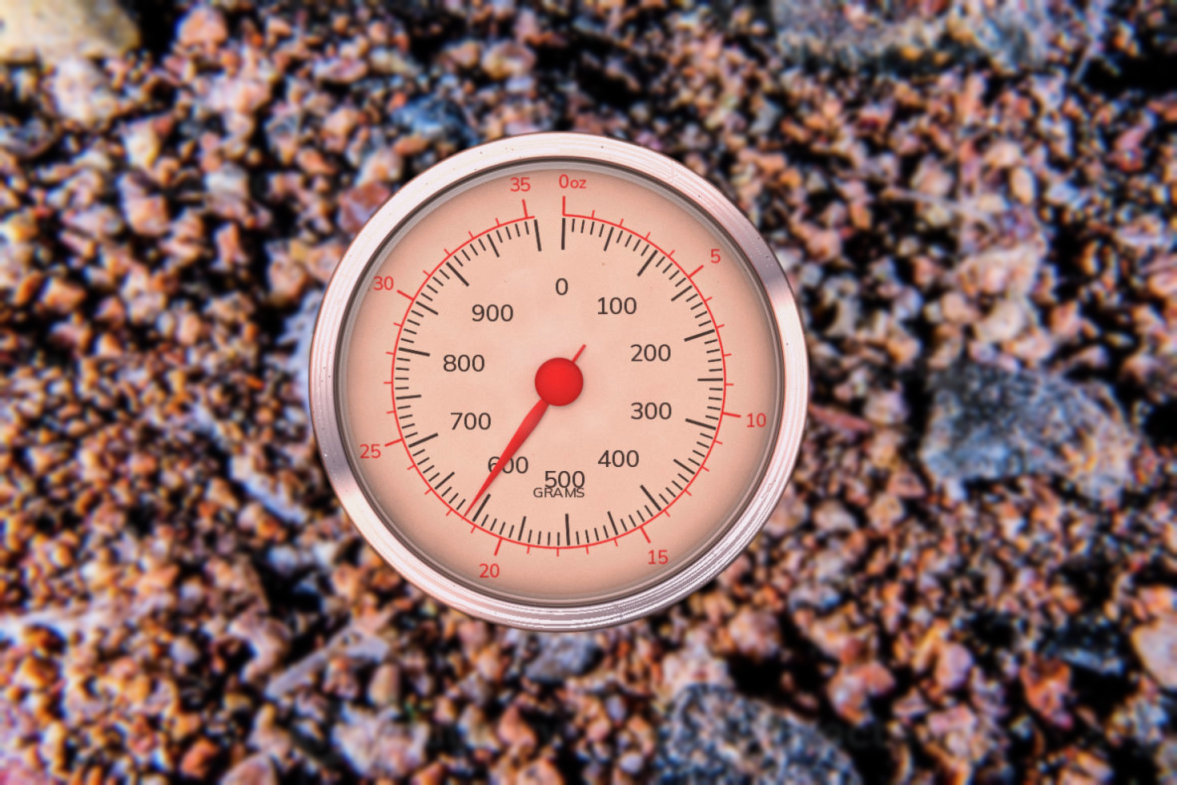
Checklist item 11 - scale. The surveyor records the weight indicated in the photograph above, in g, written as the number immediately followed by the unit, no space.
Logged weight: 610g
